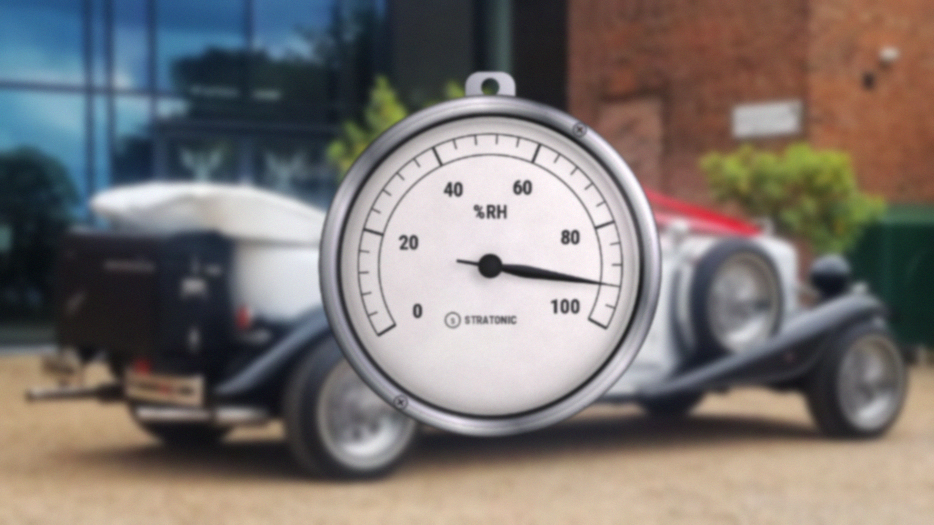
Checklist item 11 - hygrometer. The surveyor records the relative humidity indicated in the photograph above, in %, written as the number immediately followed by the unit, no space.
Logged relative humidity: 92%
